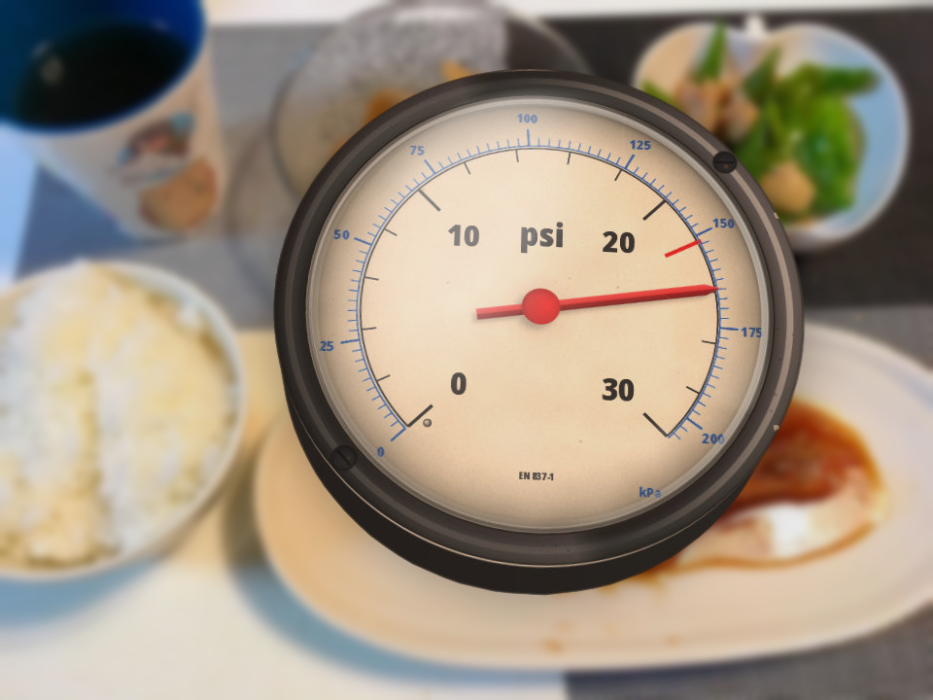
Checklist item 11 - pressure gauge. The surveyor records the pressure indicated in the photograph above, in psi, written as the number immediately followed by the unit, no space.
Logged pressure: 24psi
